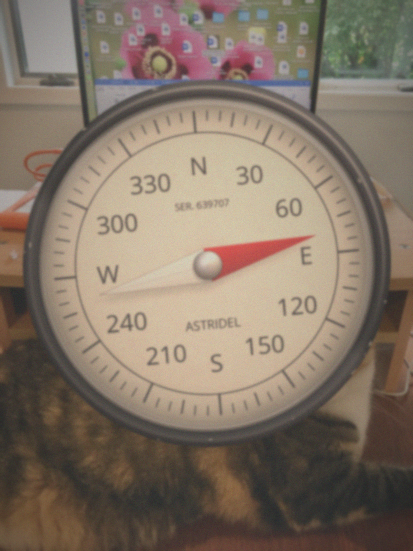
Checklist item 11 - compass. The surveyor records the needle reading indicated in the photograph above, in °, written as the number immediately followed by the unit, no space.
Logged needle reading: 80°
